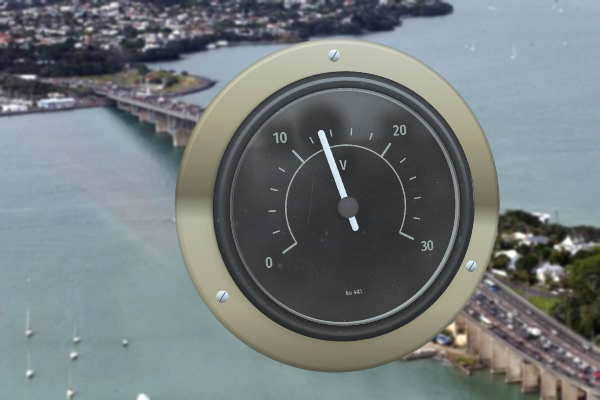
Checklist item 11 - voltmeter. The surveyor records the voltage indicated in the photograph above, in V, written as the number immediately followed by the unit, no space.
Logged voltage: 13V
